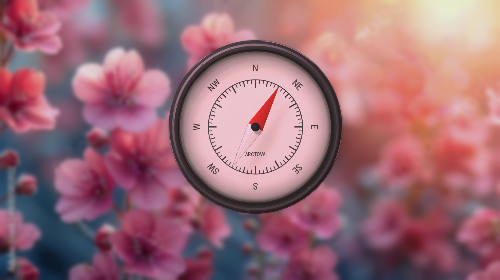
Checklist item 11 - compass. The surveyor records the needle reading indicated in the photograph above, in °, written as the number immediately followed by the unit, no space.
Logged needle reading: 30°
